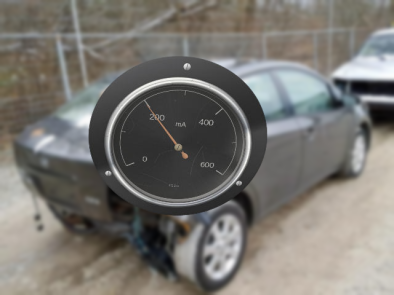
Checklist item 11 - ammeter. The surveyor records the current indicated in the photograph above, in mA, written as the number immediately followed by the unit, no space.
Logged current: 200mA
